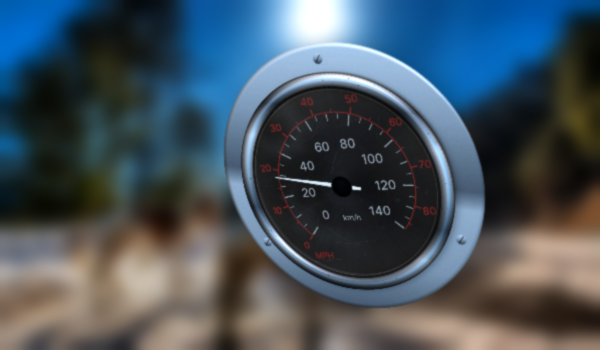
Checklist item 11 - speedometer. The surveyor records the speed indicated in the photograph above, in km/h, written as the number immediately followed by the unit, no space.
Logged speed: 30km/h
